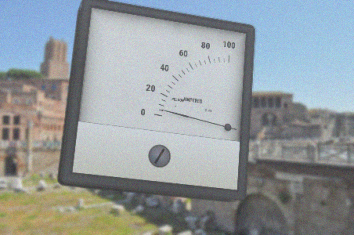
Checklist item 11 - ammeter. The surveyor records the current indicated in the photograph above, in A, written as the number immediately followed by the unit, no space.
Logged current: 5A
